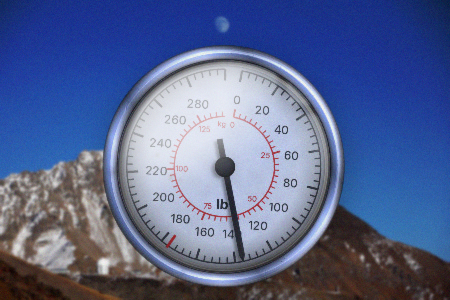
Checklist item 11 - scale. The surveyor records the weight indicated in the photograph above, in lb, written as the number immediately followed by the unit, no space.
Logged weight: 136lb
